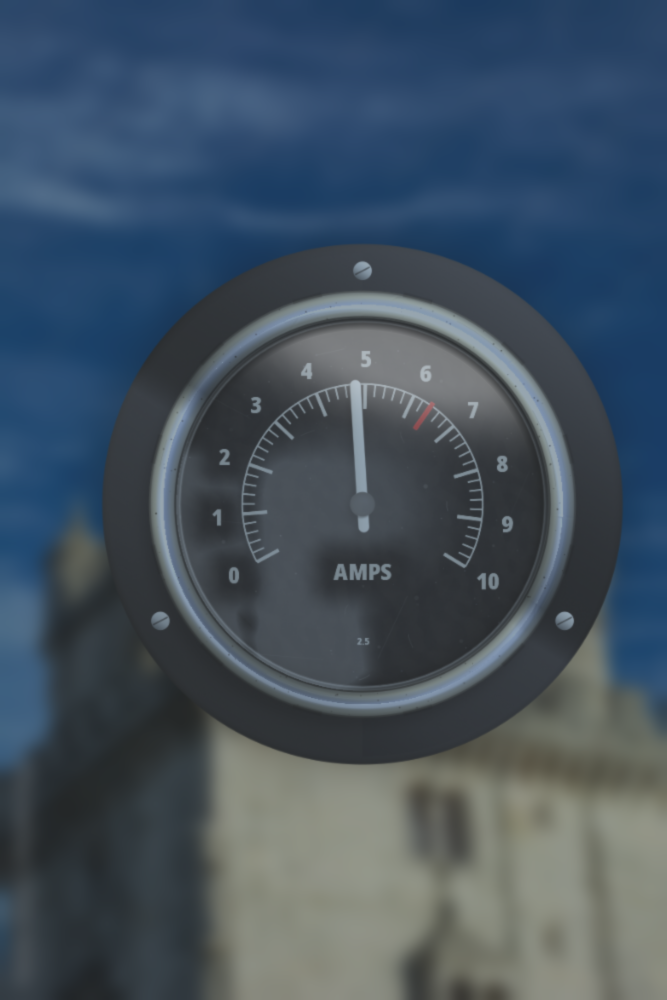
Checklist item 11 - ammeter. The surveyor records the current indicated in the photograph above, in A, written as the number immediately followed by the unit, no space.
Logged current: 4.8A
